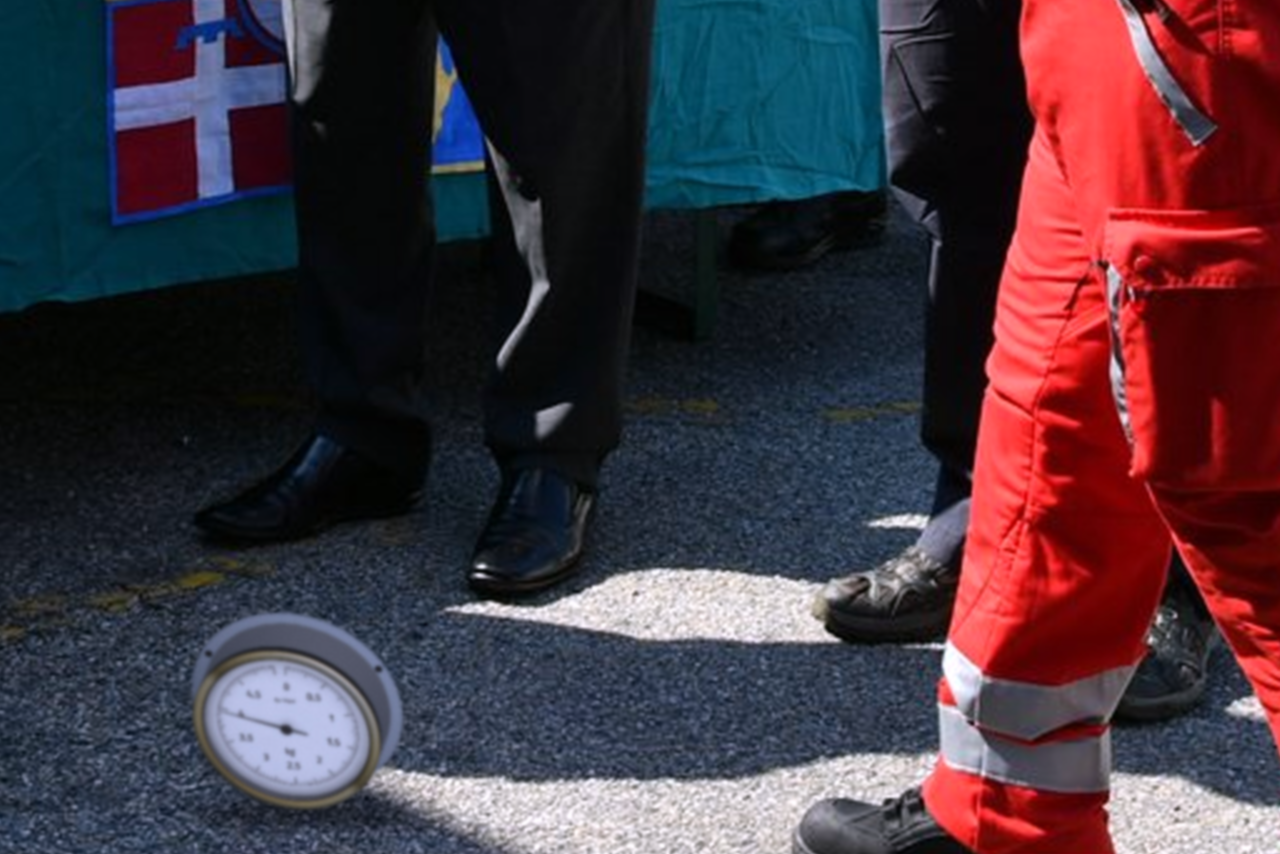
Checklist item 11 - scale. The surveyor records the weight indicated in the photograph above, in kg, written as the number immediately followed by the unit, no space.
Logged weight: 4kg
